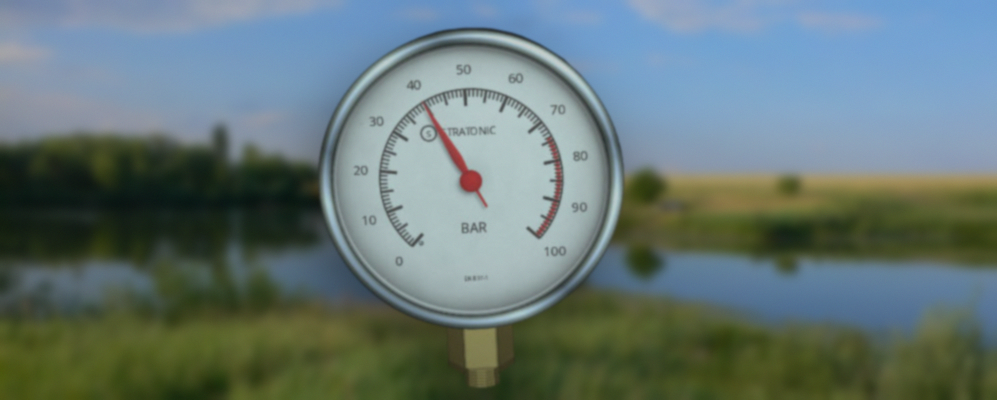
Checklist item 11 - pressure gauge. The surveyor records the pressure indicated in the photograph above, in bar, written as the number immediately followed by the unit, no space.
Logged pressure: 40bar
